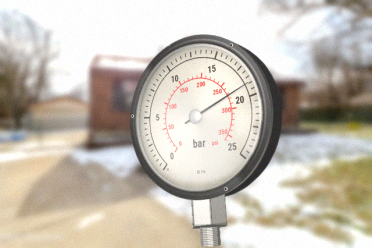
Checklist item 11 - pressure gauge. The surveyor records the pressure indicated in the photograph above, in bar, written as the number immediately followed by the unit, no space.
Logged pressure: 19bar
